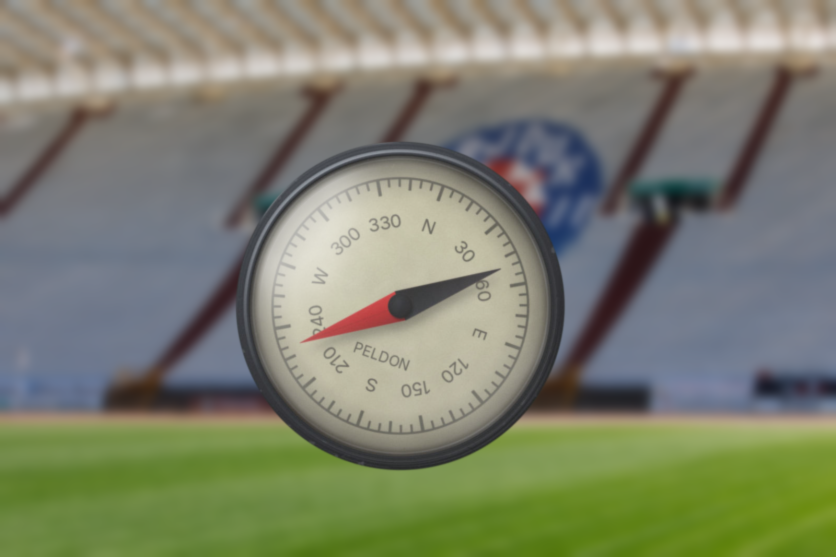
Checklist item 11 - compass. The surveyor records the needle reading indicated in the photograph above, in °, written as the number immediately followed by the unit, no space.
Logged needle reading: 230°
